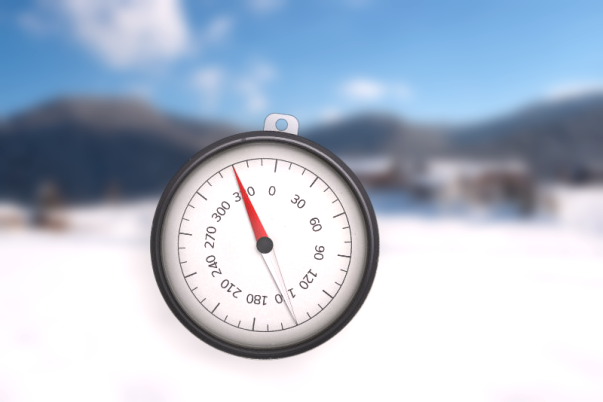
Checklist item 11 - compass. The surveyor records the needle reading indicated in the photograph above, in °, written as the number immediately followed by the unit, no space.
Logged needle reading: 330°
